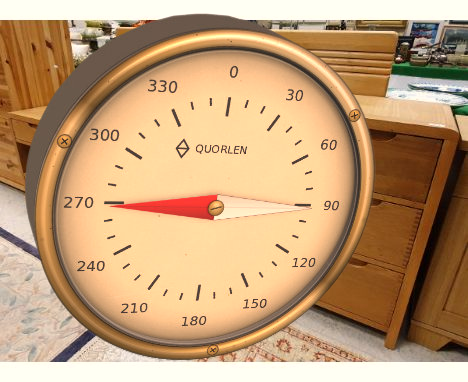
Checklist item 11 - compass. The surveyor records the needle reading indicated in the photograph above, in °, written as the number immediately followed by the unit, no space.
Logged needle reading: 270°
